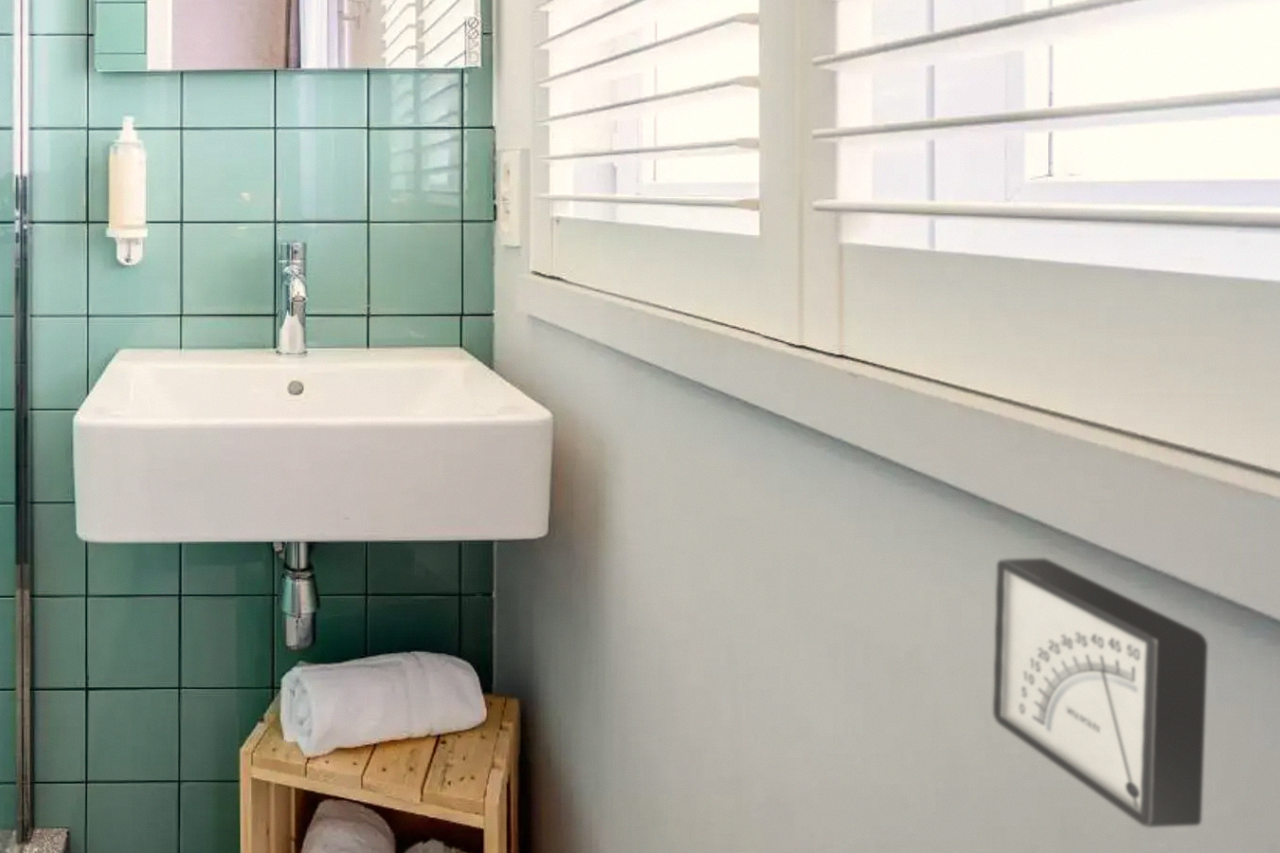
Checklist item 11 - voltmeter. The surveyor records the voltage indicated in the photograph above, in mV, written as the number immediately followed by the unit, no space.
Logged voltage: 40mV
